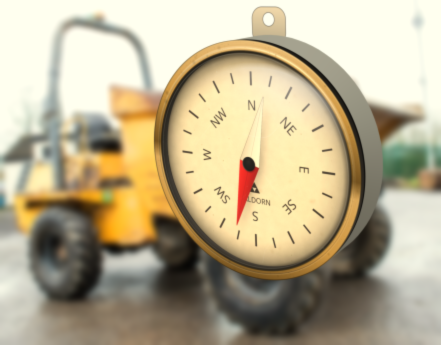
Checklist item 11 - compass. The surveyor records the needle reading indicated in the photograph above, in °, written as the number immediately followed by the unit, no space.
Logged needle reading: 195°
